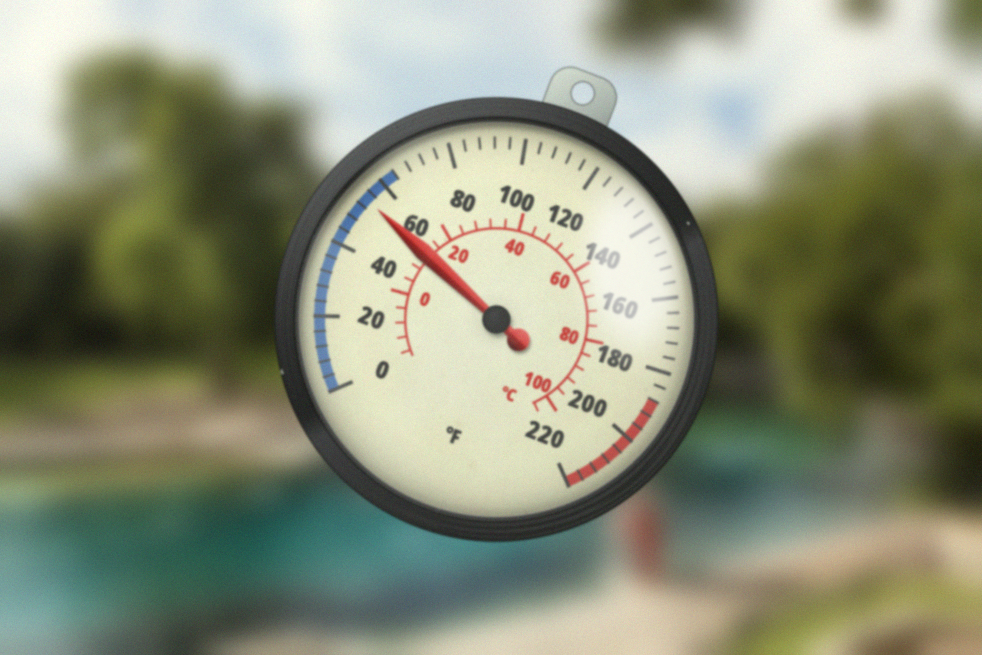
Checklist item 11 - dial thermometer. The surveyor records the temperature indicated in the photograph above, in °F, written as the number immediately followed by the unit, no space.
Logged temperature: 54°F
